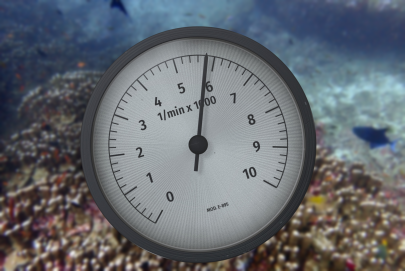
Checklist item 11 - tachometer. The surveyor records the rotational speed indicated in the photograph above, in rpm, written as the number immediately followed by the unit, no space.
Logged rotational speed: 5800rpm
